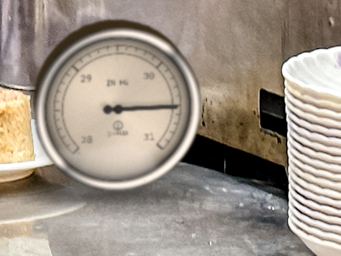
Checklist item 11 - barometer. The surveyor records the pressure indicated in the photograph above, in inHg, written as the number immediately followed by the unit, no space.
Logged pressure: 30.5inHg
